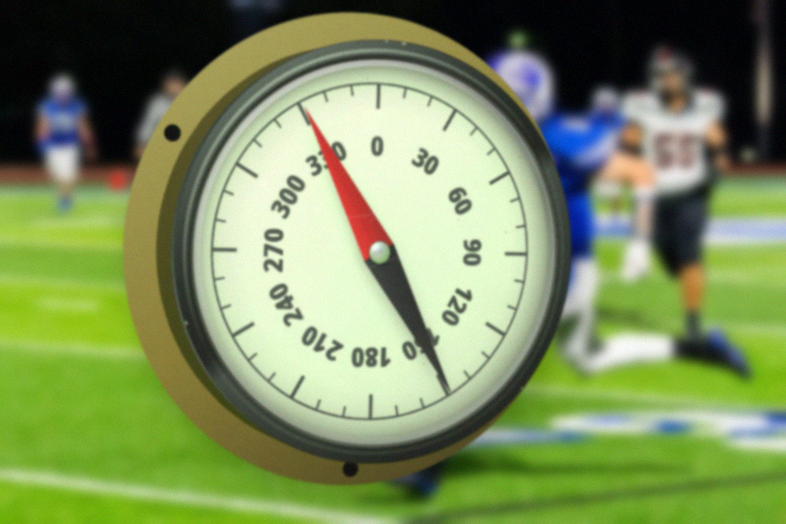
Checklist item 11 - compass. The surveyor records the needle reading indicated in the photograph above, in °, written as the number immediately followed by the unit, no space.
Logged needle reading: 330°
